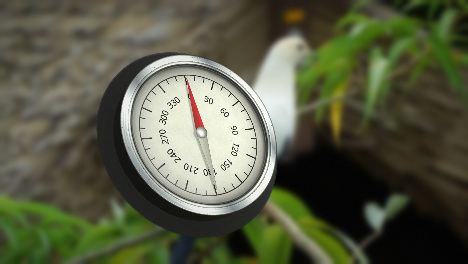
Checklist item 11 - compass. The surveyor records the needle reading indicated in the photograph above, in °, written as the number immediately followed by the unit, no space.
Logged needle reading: 0°
